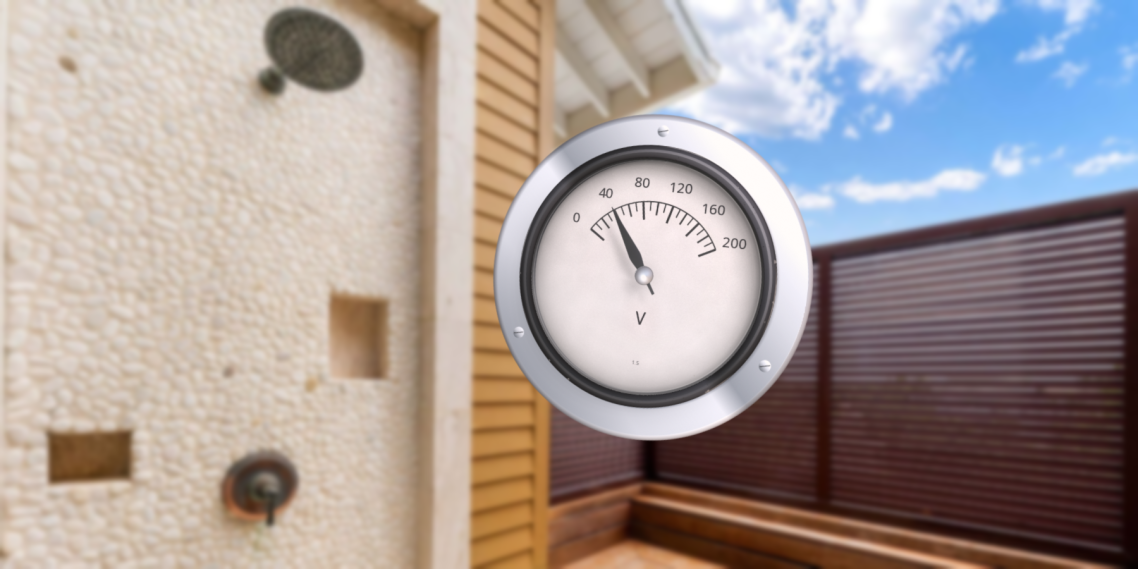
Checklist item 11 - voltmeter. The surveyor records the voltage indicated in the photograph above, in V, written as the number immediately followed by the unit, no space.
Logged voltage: 40V
